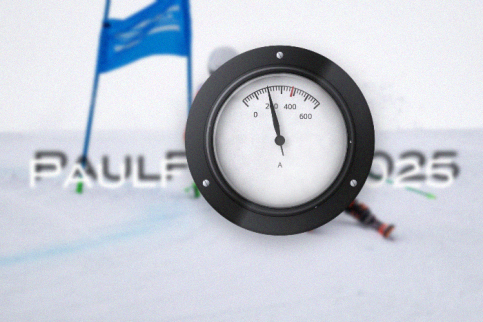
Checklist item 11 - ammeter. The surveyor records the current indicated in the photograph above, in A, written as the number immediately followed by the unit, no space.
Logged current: 200A
